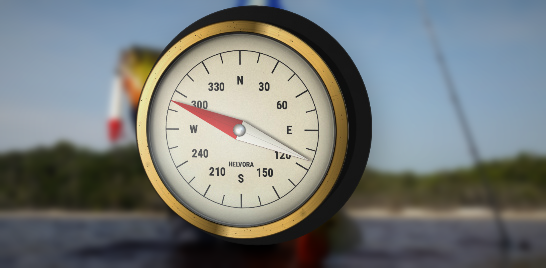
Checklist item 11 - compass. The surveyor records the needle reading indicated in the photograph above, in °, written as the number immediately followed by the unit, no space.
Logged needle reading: 292.5°
